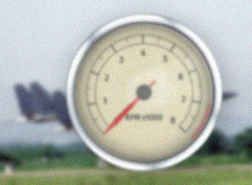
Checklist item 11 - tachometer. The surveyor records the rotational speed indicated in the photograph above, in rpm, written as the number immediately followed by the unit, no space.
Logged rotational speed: 0rpm
